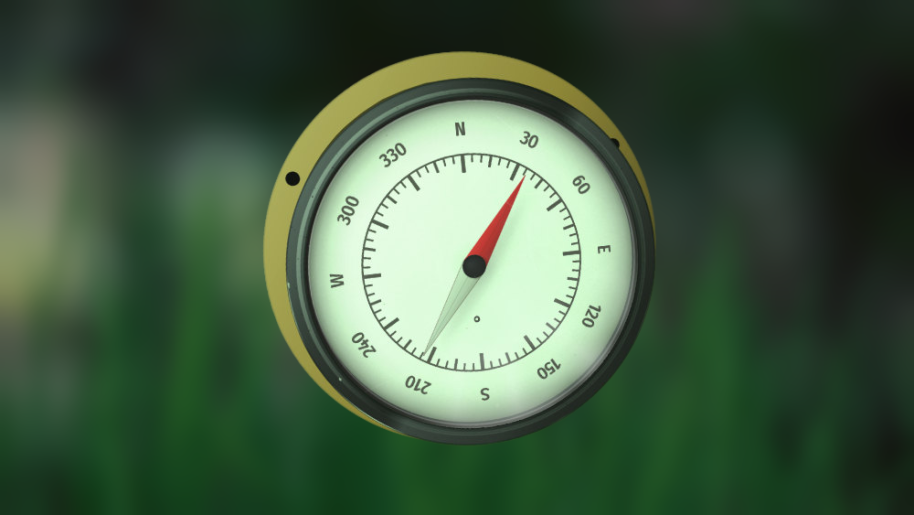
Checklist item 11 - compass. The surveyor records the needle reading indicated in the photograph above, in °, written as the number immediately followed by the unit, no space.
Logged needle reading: 35°
